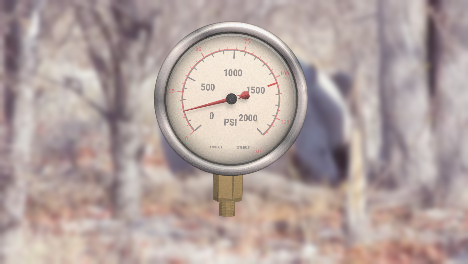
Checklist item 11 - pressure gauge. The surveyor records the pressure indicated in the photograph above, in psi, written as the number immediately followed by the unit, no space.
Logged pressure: 200psi
